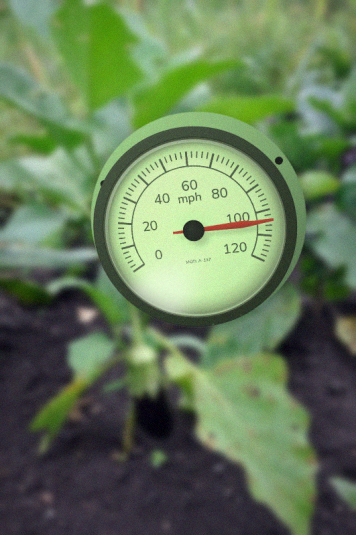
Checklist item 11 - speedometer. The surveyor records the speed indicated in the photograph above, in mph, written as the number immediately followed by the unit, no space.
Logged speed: 104mph
